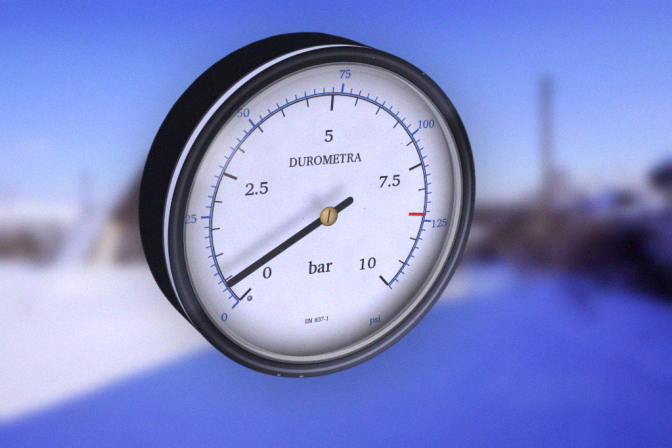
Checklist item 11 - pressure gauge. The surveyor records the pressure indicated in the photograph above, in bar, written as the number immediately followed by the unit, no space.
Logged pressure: 0.5bar
